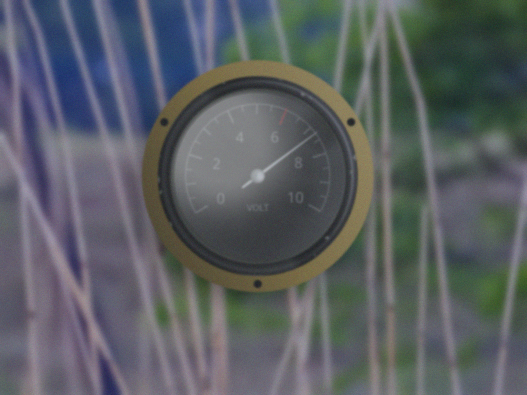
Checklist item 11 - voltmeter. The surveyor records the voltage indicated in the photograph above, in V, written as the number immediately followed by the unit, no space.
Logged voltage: 7.25V
